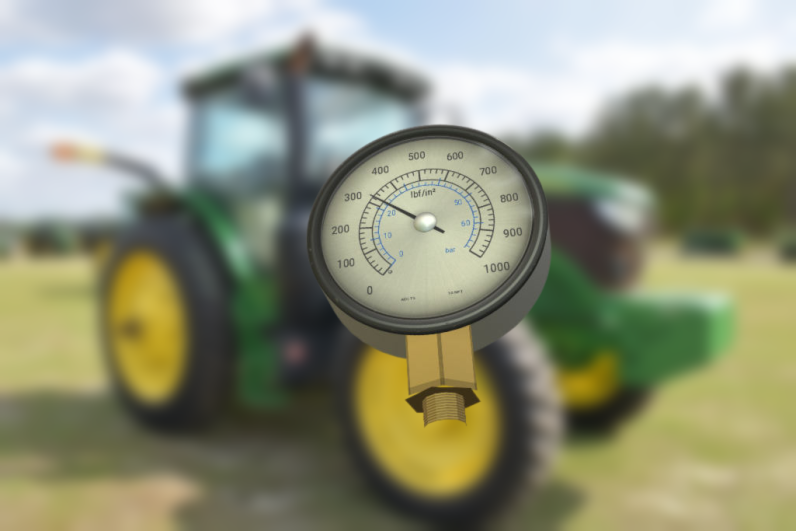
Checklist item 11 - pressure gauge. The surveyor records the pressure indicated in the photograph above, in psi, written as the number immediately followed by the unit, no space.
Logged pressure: 320psi
